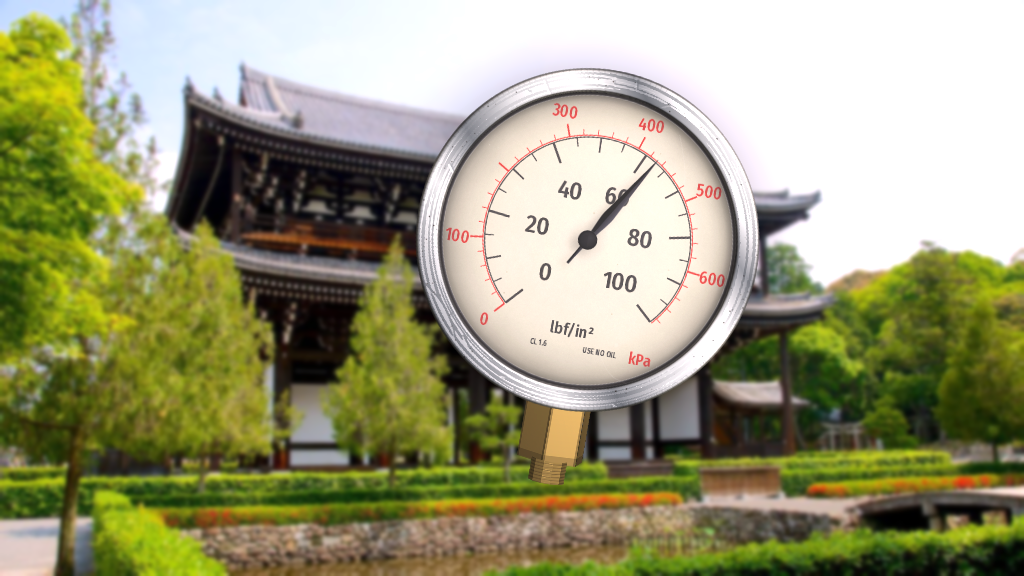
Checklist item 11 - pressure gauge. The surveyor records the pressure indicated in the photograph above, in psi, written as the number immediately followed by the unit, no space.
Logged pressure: 62.5psi
